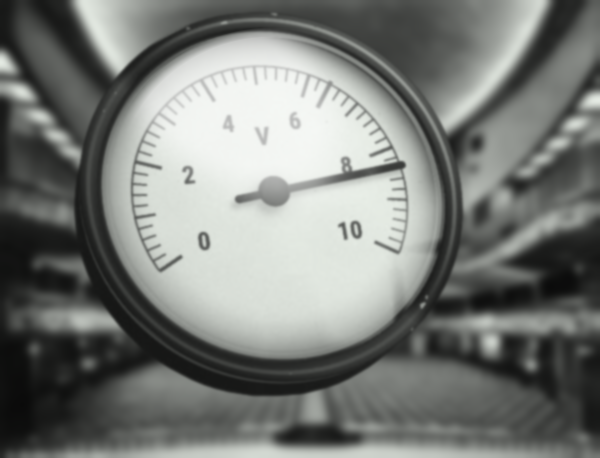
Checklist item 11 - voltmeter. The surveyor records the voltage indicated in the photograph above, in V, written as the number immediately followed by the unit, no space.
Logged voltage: 8.4V
